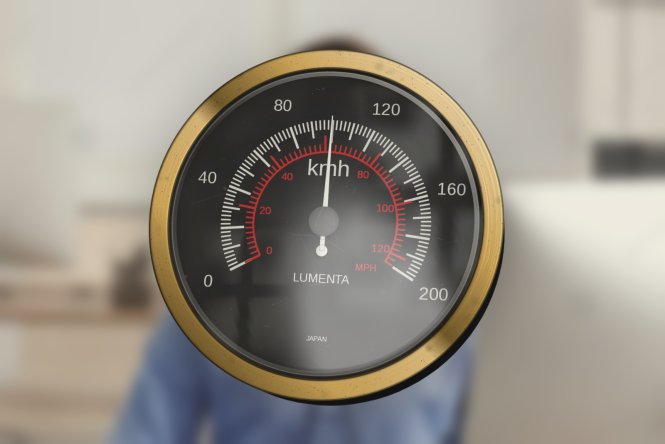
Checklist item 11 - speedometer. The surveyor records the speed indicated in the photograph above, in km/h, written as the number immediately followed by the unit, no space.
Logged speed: 100km/h
